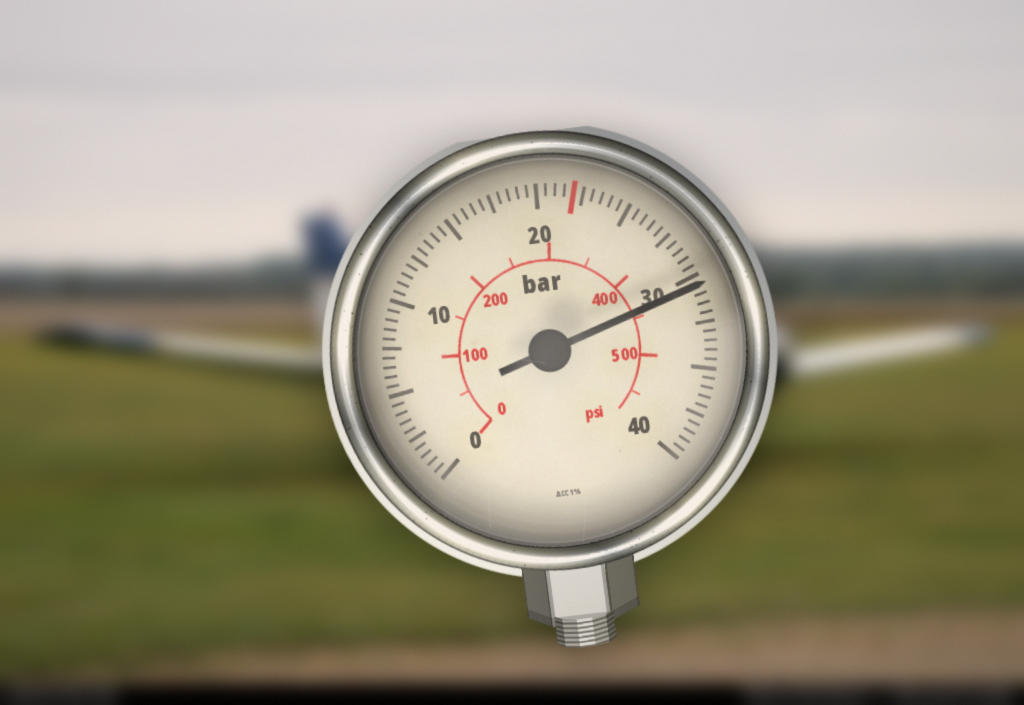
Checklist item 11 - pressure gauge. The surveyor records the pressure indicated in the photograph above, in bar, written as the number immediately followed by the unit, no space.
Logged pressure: 30.5bar
